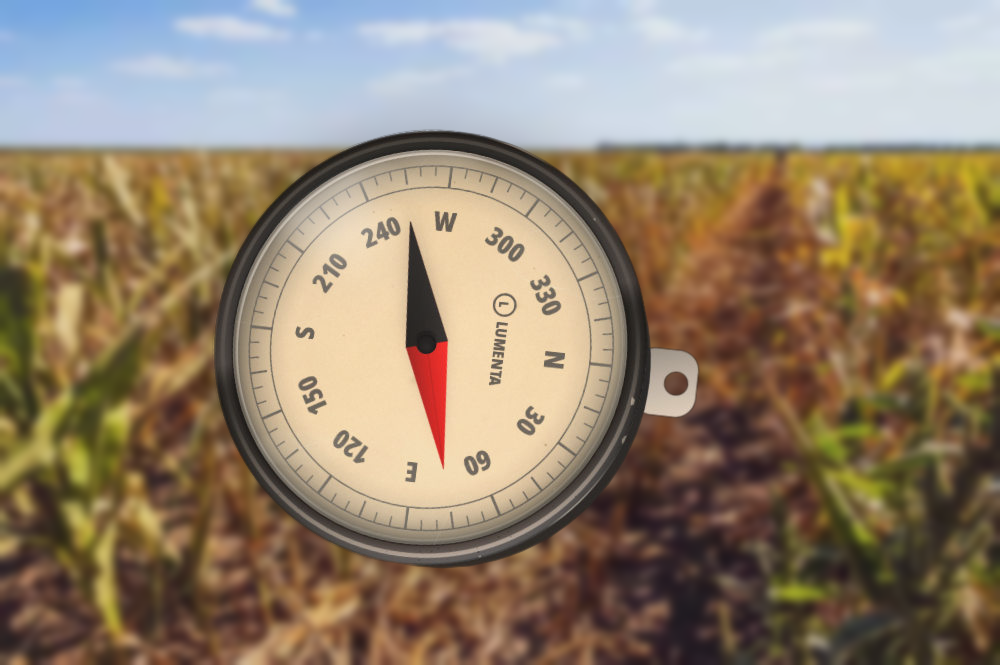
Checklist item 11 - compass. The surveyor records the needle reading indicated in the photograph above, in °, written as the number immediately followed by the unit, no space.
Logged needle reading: 75°
